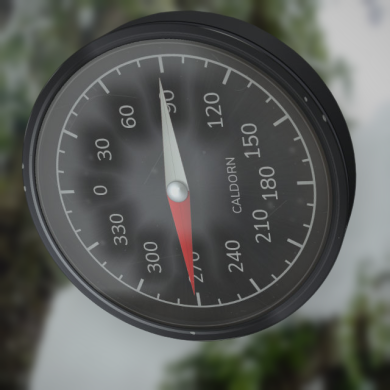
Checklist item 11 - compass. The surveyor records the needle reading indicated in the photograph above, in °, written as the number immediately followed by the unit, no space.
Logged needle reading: 270°
